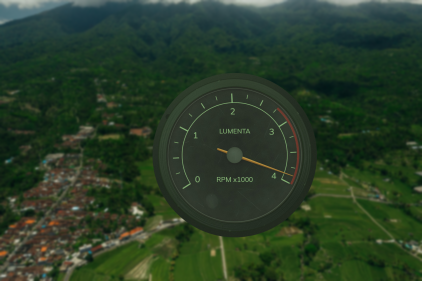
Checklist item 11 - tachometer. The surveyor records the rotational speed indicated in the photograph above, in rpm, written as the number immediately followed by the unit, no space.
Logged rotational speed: 3875rpm
